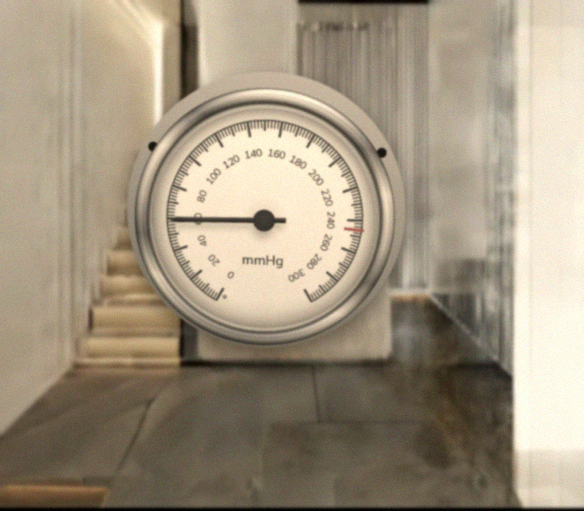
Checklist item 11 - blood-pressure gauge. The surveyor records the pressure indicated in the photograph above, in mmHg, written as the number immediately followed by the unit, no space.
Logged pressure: 60mmHg
